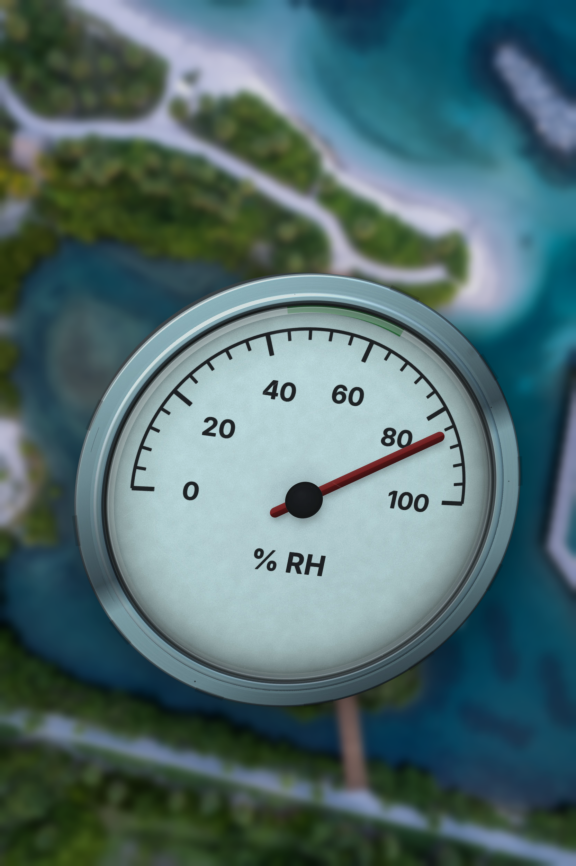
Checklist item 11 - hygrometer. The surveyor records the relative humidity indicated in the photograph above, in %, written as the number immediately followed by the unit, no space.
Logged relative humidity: 84%
